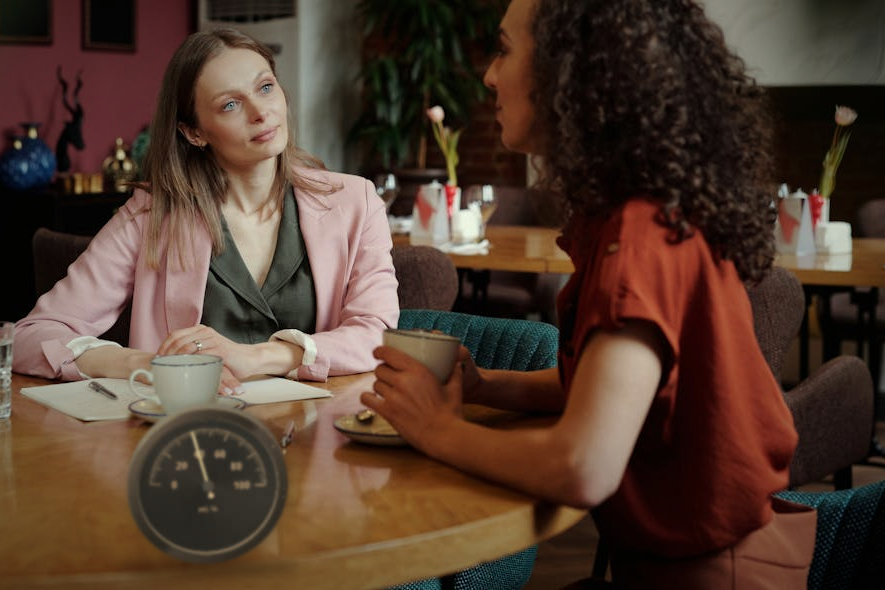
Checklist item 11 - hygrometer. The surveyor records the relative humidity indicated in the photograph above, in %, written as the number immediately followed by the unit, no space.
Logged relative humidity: 40%
